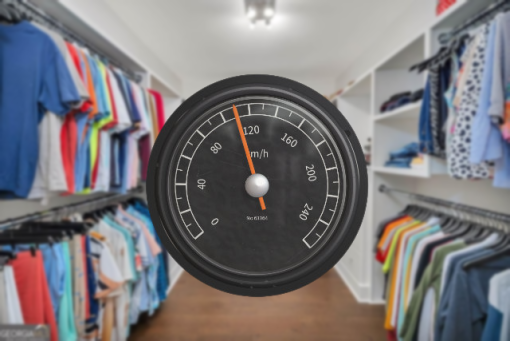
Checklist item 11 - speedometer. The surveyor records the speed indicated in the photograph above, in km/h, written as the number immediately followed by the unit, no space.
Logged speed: 110km/h
